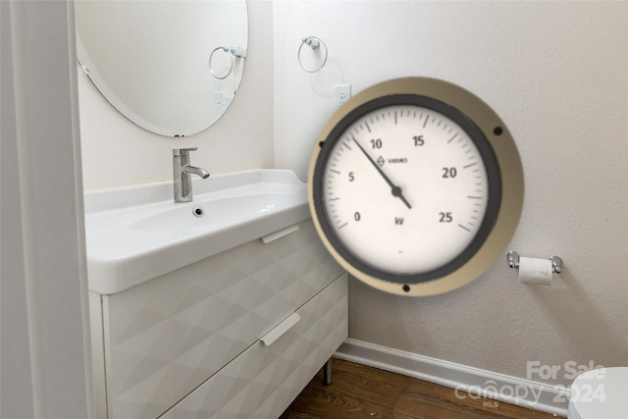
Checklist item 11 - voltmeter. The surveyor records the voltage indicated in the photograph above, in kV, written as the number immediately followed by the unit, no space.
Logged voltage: 8.5kV
